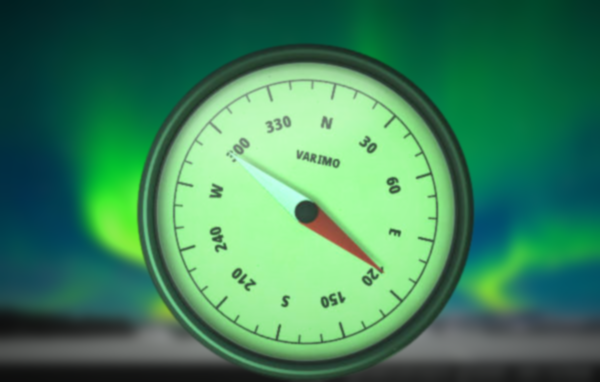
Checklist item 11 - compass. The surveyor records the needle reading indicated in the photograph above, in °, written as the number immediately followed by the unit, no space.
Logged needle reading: 115°
